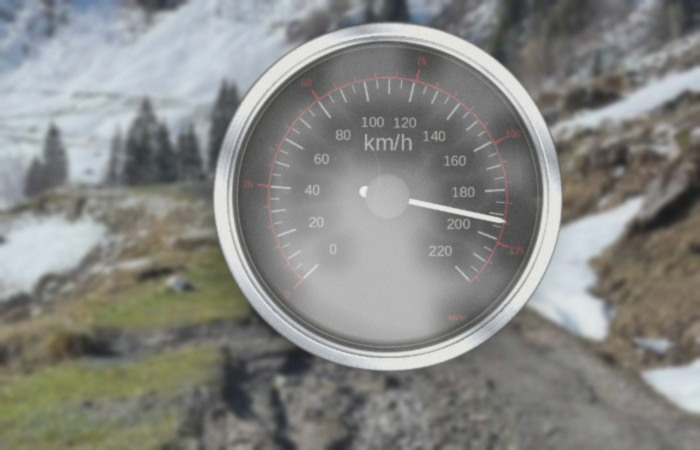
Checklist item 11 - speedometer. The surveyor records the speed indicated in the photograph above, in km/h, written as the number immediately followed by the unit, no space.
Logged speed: 192.5km/h
